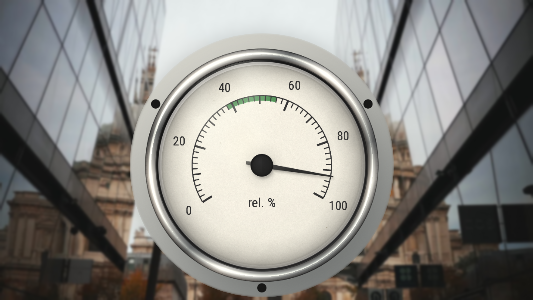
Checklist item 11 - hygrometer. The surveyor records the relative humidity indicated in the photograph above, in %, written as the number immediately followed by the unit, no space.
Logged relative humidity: 92%
